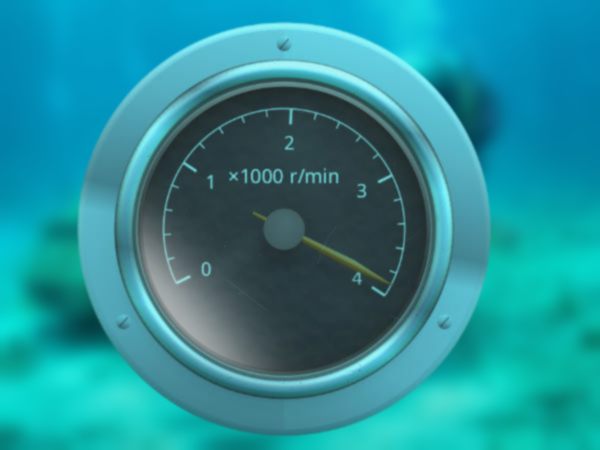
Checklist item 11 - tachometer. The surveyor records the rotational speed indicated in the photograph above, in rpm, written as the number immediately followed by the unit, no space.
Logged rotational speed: 3900rpm
